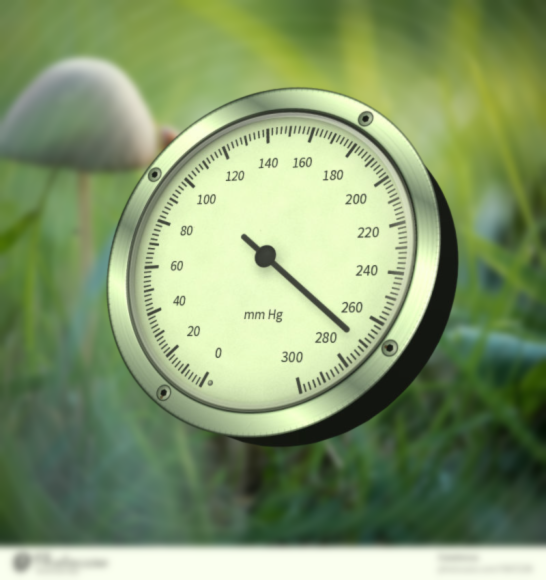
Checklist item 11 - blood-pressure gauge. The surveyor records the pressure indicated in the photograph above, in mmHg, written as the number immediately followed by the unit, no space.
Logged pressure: 270mmHg
